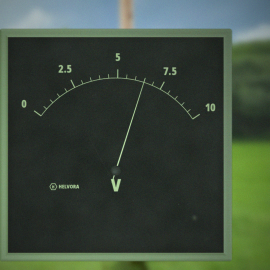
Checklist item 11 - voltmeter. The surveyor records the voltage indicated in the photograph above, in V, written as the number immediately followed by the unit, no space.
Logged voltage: 6.5V
